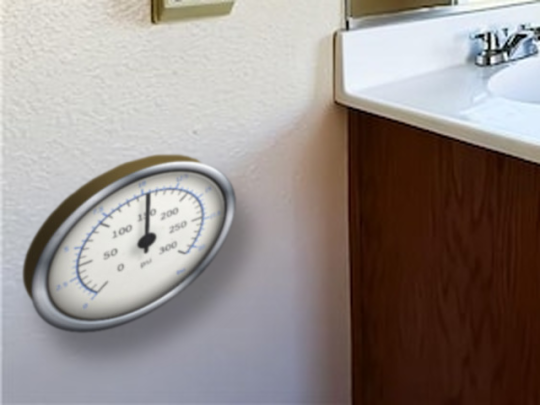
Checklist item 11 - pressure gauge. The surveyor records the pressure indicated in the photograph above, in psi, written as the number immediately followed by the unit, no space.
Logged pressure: 150psi
